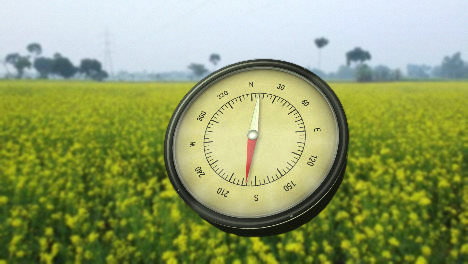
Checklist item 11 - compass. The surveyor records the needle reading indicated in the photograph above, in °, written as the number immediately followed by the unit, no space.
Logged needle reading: 190°
